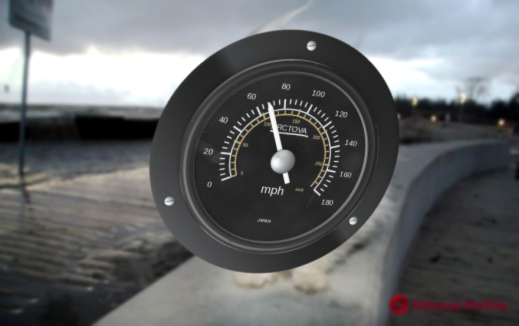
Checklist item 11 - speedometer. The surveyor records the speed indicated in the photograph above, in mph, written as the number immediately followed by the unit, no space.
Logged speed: 68mph
